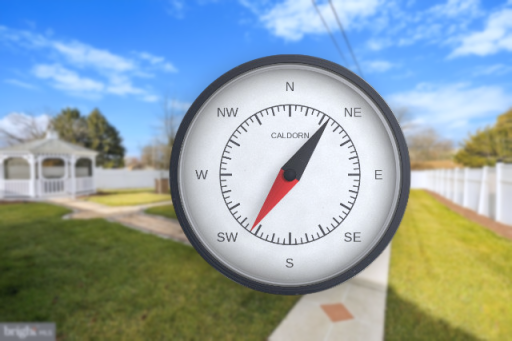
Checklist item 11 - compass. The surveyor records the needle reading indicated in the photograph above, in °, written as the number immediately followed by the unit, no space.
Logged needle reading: 215°
